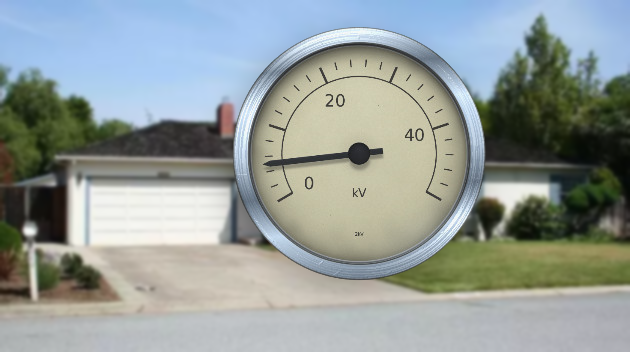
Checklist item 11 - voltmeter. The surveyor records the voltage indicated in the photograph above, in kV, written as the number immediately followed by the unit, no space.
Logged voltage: 5kV
